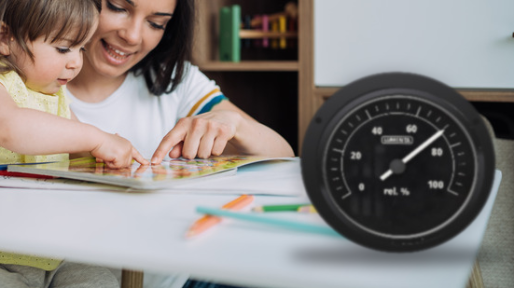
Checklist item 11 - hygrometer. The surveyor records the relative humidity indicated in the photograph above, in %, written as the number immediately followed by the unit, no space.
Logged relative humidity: 72%
